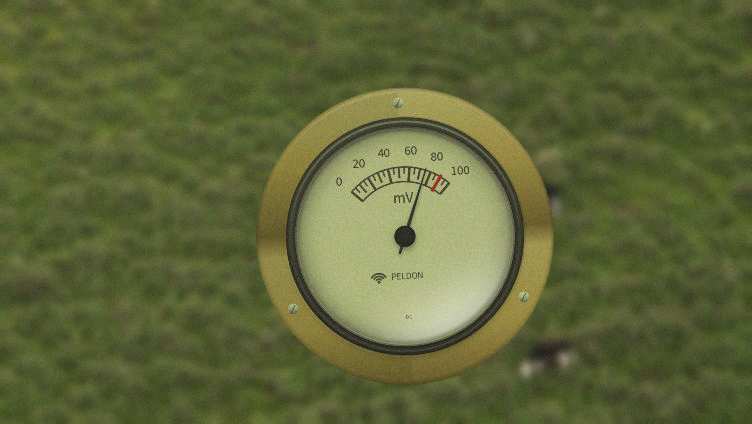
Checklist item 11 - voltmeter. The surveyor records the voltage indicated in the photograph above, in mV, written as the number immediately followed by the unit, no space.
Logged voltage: 75mV
